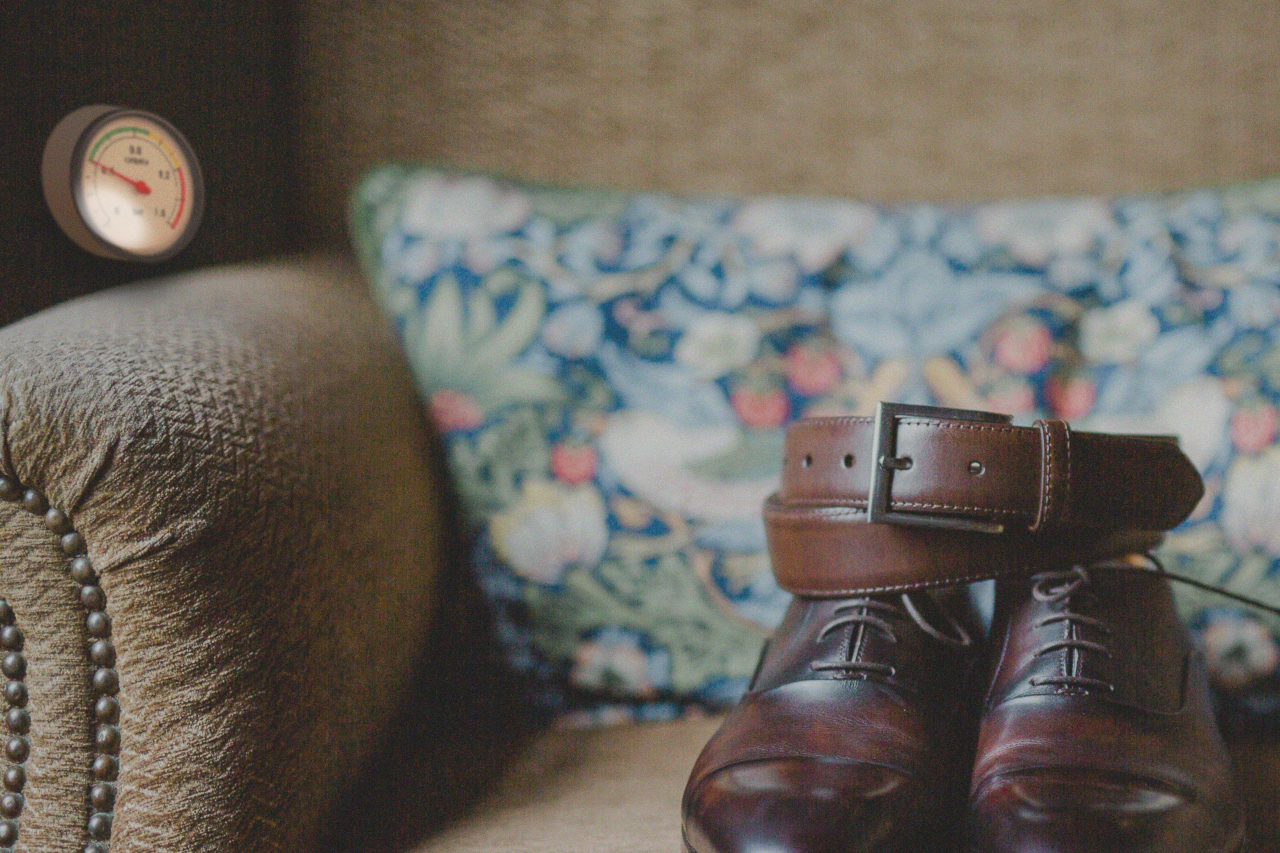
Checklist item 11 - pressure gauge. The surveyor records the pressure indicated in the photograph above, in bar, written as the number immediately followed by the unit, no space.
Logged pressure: 0.4bar
